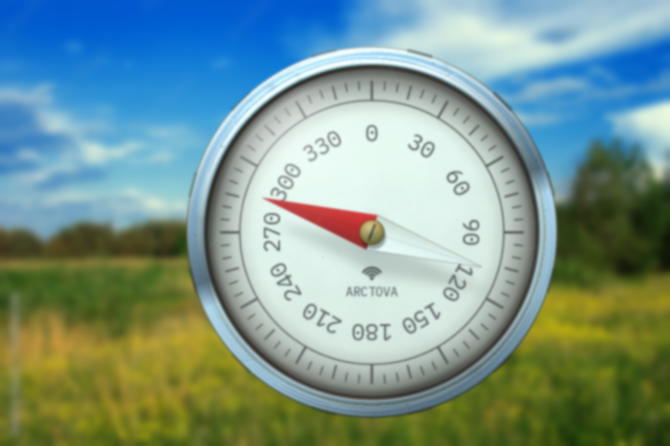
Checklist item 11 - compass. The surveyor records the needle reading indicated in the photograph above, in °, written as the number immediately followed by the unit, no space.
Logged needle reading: 287.5°
